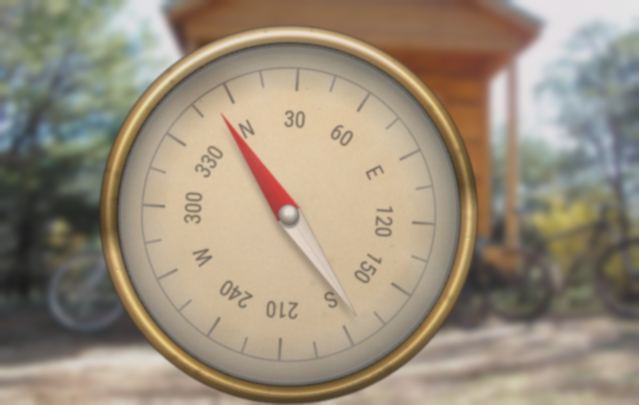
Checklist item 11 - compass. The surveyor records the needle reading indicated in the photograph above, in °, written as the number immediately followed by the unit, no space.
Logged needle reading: 352.5°
